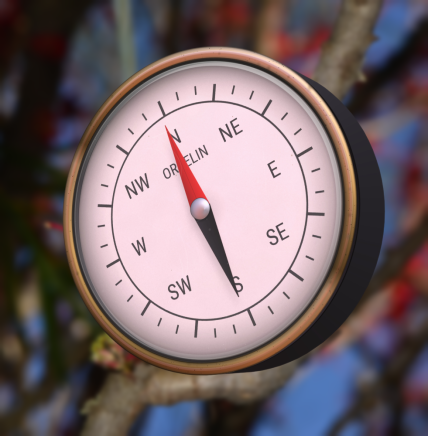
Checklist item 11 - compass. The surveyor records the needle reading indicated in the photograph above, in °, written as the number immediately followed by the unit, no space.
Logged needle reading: 0°
